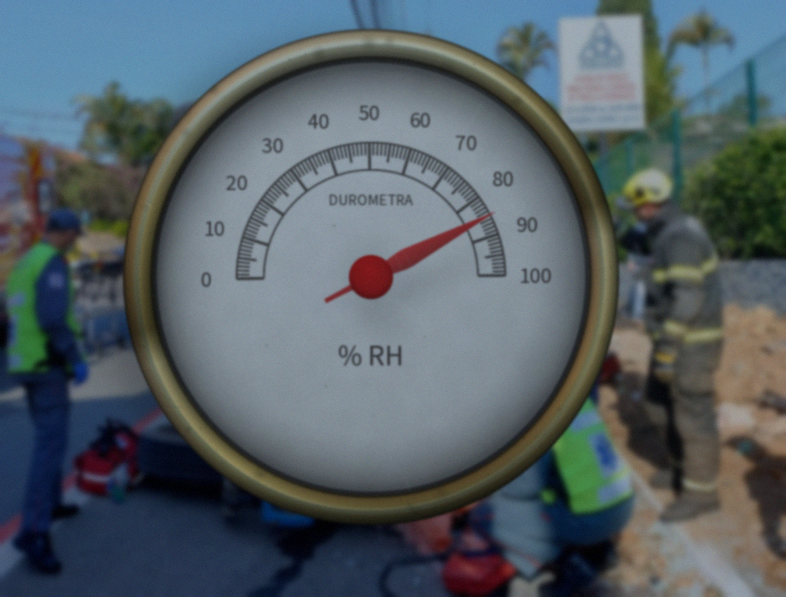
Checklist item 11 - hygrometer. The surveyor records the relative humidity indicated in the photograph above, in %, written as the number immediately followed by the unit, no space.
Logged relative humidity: 85%
